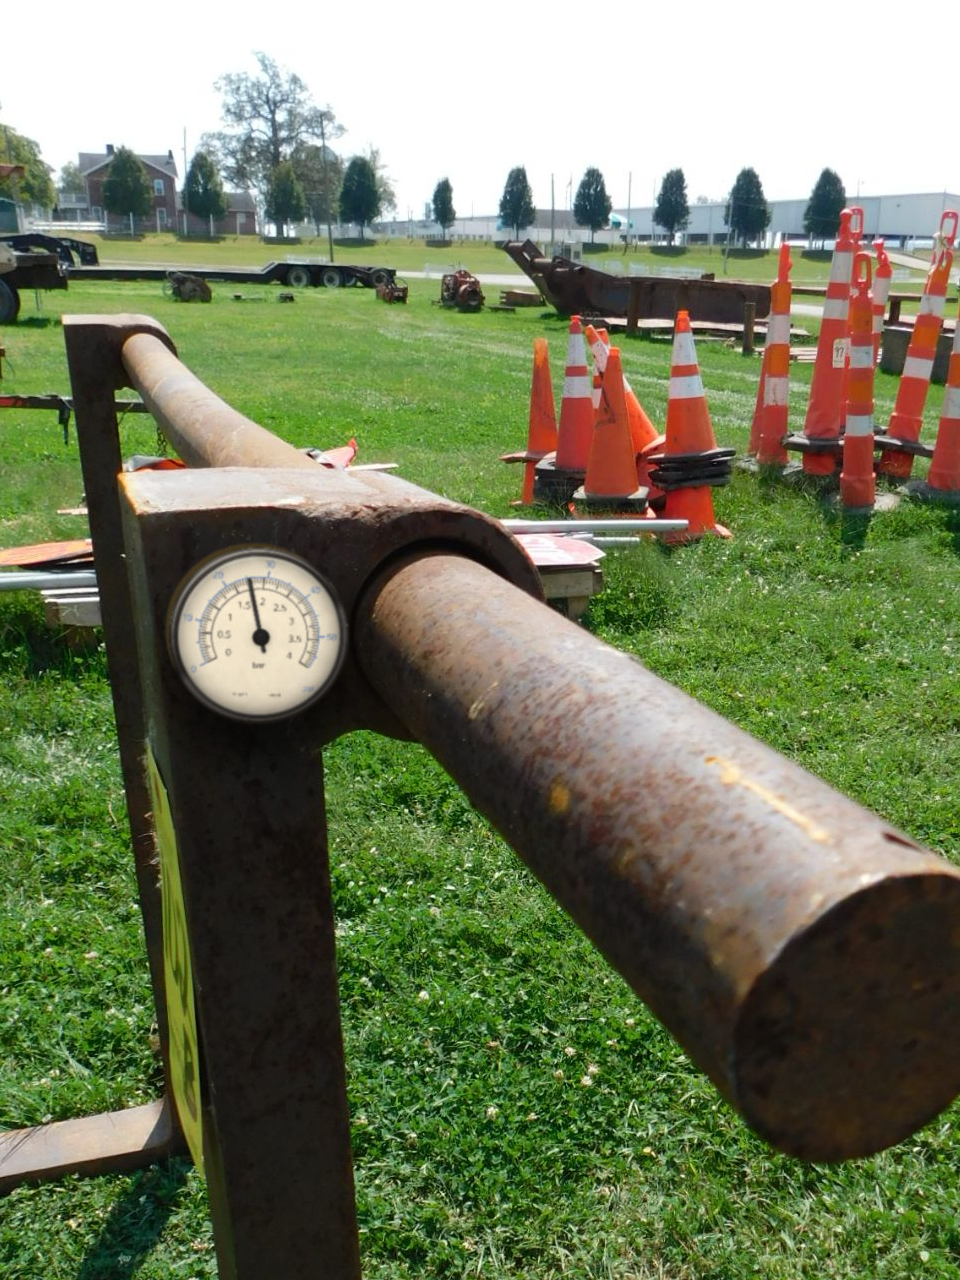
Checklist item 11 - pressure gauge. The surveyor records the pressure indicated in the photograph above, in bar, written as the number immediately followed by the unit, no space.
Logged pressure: 1.75bar
